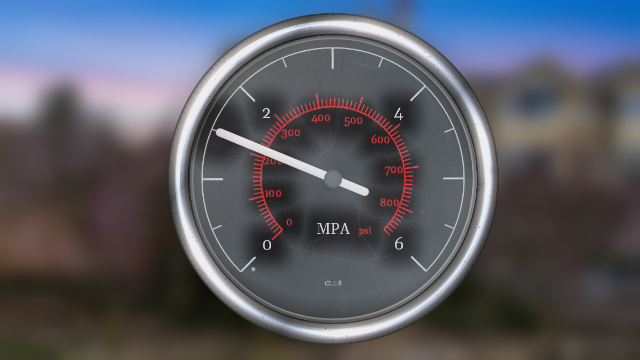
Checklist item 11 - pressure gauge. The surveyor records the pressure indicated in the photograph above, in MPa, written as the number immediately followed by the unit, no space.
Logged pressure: 1.5MPa
